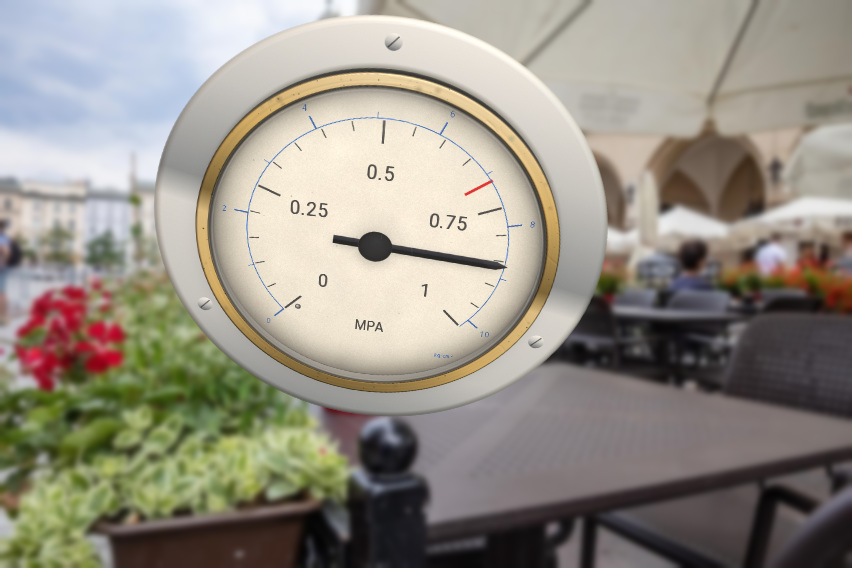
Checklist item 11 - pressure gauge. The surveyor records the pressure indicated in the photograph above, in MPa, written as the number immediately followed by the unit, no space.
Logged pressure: 0.85MPa
